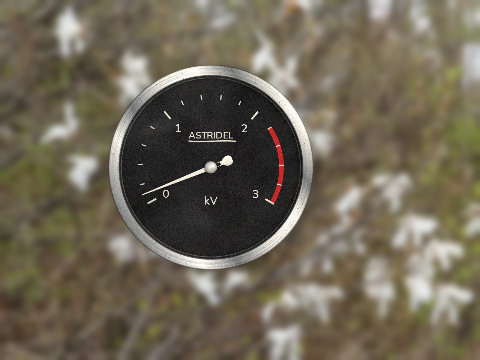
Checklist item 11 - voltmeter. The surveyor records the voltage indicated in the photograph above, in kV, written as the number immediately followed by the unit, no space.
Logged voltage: 0.1kV
